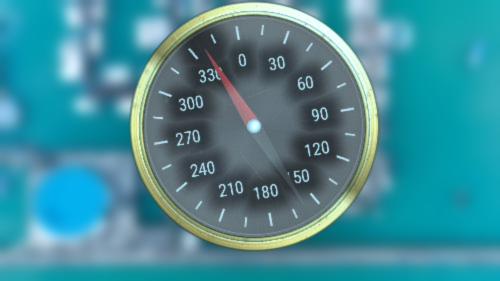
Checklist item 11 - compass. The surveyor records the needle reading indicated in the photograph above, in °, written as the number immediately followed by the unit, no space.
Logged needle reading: 337.5°
